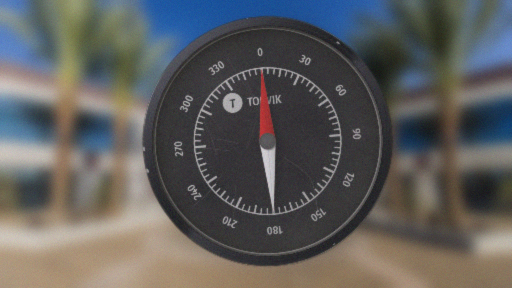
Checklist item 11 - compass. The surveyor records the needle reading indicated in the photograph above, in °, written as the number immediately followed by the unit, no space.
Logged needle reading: 0°
